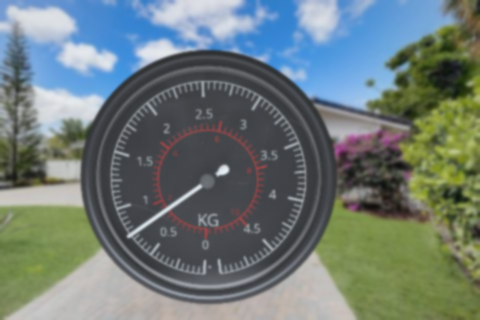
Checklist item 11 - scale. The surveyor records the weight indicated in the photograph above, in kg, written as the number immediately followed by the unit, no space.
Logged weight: 0.75kg
